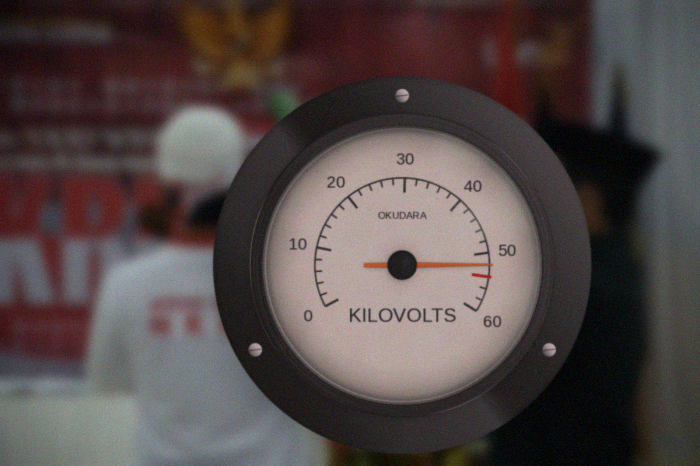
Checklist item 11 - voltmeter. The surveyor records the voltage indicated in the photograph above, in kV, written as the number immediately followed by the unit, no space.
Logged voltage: 52kV
